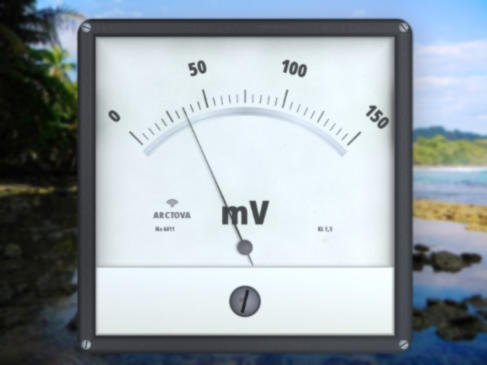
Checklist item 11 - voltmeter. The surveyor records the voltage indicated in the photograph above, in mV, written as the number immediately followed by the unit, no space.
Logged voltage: 35mV
